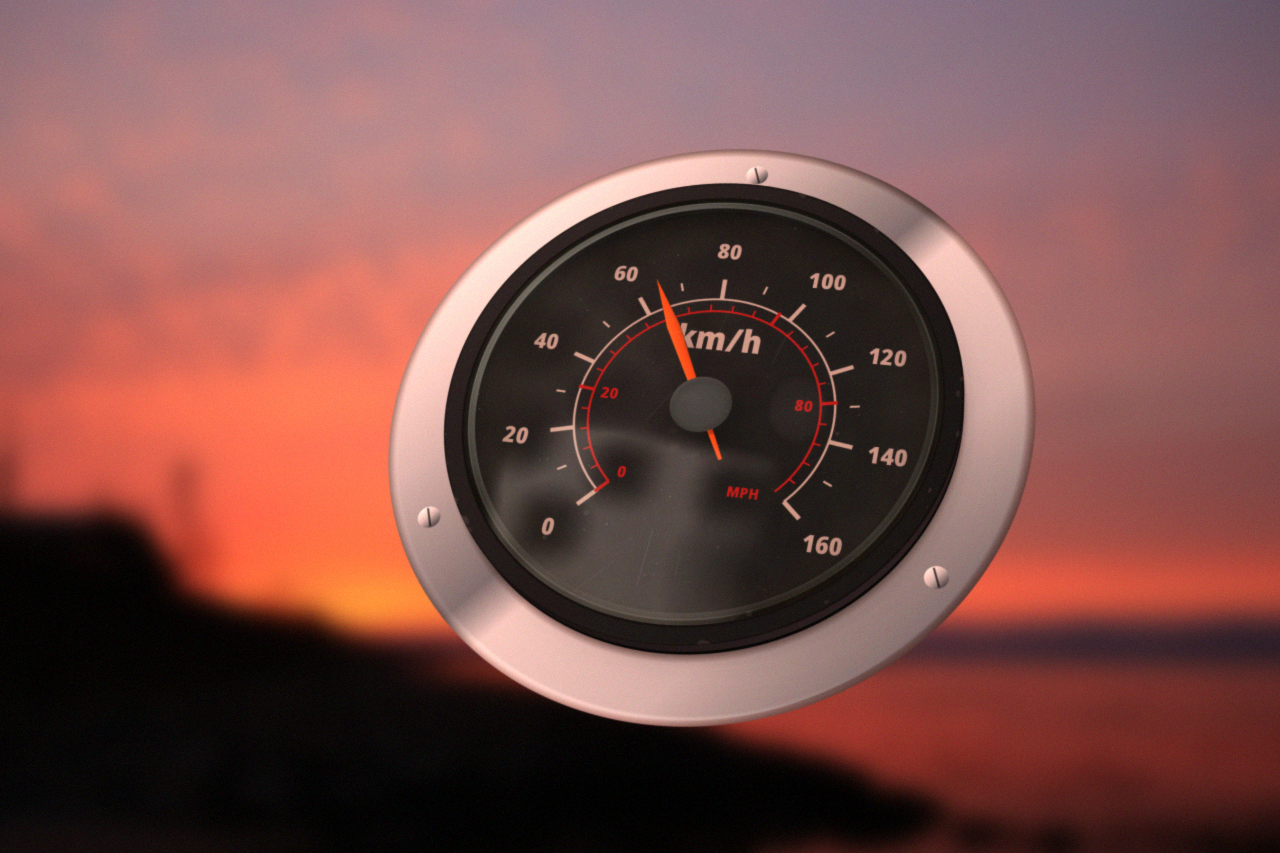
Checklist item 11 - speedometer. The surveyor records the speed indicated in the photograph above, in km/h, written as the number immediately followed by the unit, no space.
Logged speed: 65km/h
